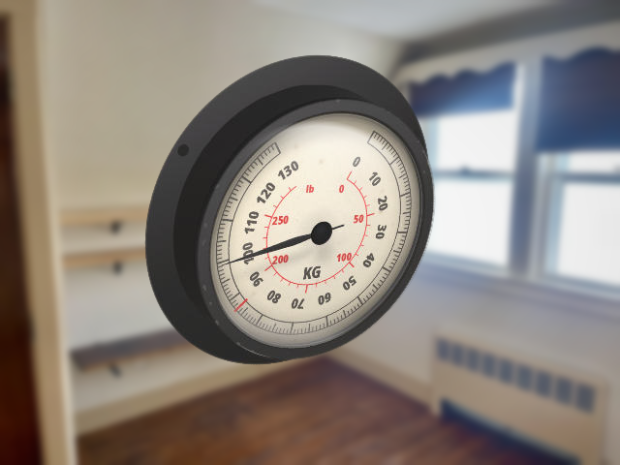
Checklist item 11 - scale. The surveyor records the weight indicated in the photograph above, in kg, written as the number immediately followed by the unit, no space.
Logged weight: 100kg
